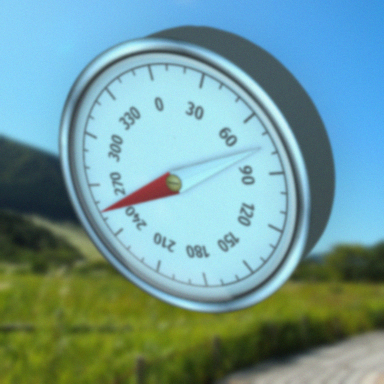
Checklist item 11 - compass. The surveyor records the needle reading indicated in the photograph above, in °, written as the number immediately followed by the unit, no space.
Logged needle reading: 255°
